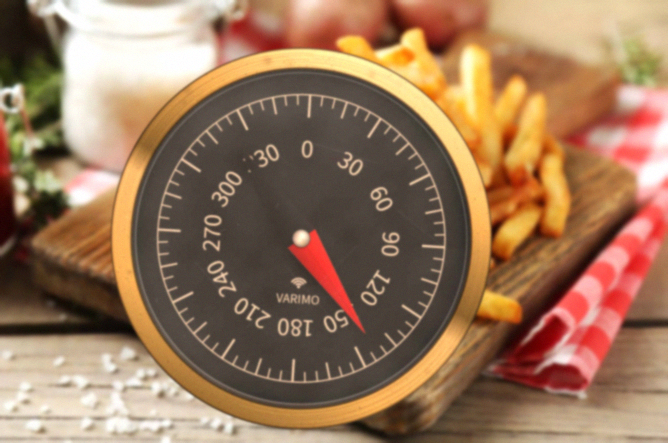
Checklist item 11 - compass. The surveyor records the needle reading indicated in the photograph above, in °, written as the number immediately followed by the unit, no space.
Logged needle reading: 142.5°
